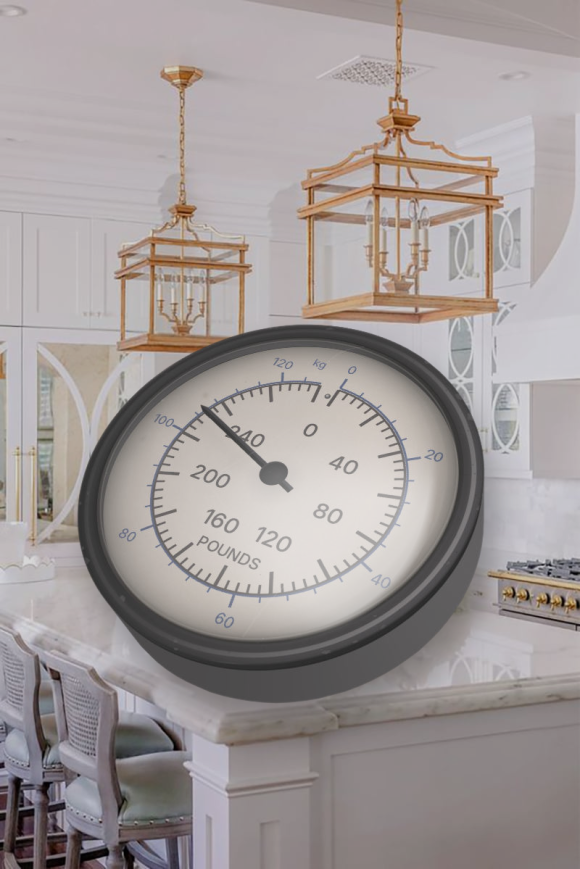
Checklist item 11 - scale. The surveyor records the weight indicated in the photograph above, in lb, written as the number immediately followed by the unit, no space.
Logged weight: 232lb
